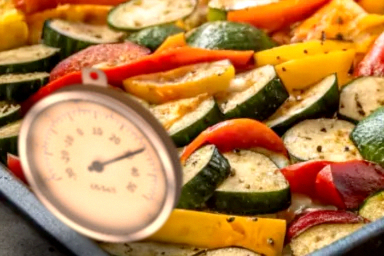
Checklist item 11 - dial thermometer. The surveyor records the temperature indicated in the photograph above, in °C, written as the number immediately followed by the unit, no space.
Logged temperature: 30°C
